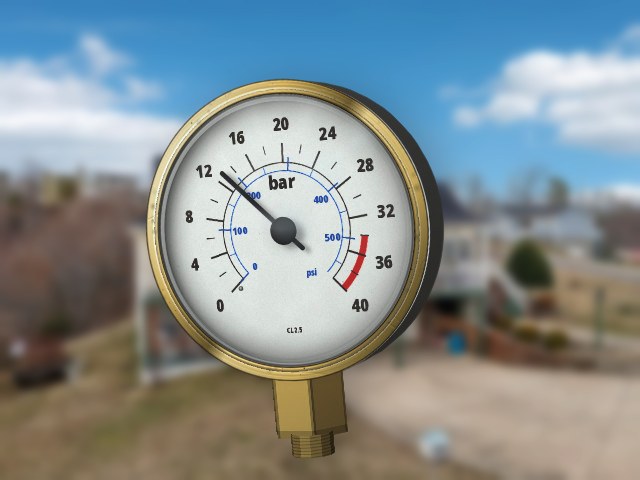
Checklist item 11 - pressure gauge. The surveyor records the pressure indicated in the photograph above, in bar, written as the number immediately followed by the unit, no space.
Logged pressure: 13bar
